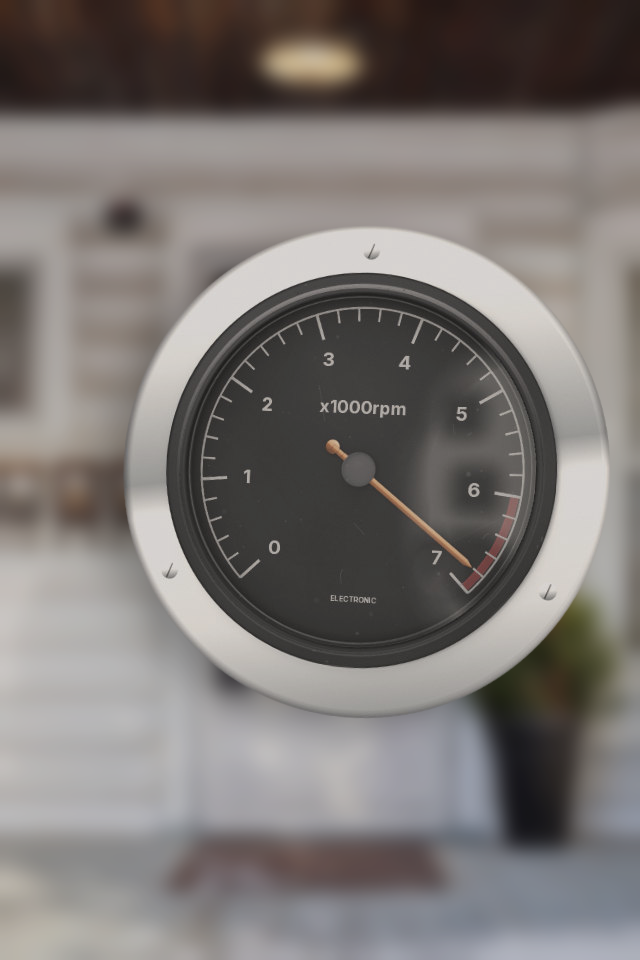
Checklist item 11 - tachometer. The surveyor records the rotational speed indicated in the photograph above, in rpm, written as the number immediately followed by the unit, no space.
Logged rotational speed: 6800rpm
